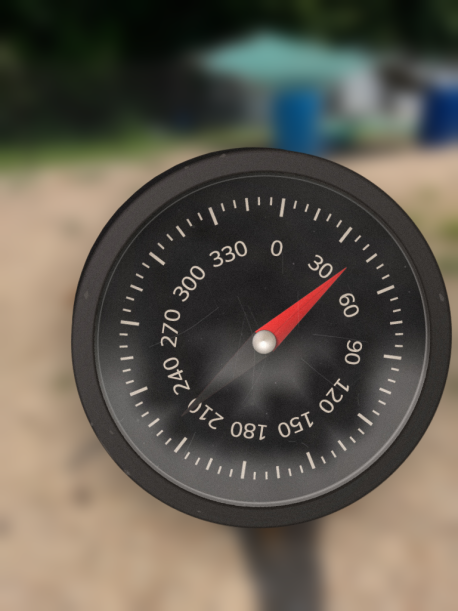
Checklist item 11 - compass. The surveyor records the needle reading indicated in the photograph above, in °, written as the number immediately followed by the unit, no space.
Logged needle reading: 40°
